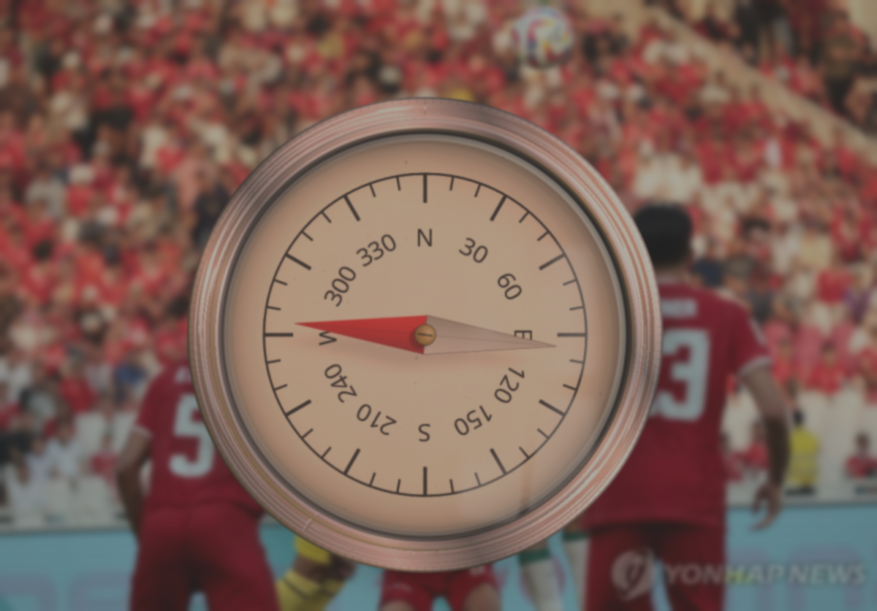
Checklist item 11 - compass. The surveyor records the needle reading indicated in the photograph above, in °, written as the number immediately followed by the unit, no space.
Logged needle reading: 275°
